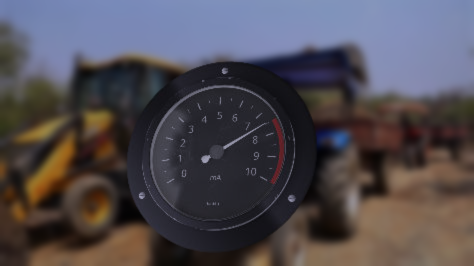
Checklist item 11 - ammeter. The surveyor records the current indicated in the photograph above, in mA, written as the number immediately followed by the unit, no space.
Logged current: 7.5mA
